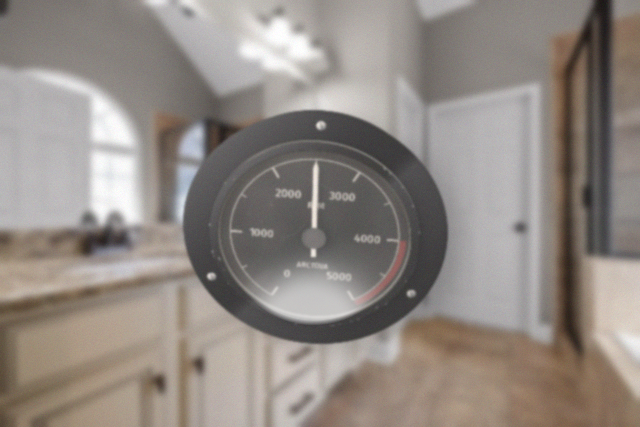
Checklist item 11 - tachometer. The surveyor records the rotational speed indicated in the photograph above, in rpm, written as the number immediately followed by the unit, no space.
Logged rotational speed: 2500rpm
